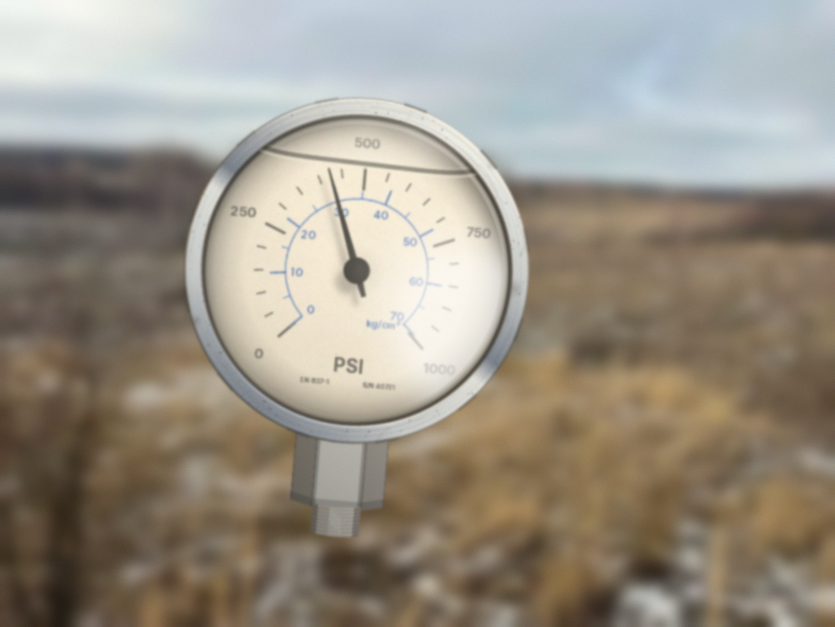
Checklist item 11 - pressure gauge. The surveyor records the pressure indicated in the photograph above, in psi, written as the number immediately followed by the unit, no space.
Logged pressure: 425psi
